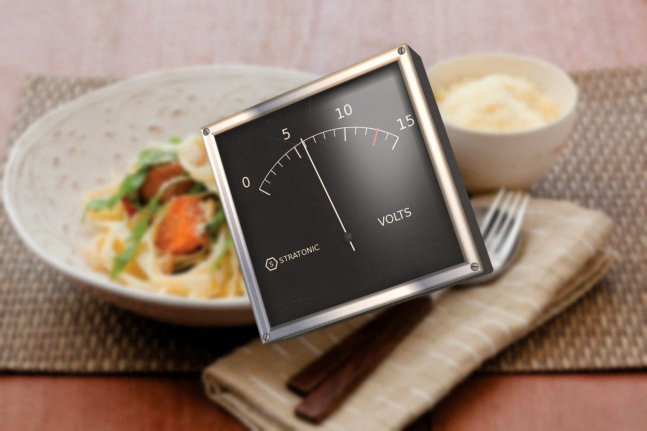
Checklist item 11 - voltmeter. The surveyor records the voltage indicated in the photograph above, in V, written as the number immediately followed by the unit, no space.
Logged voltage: 6V
